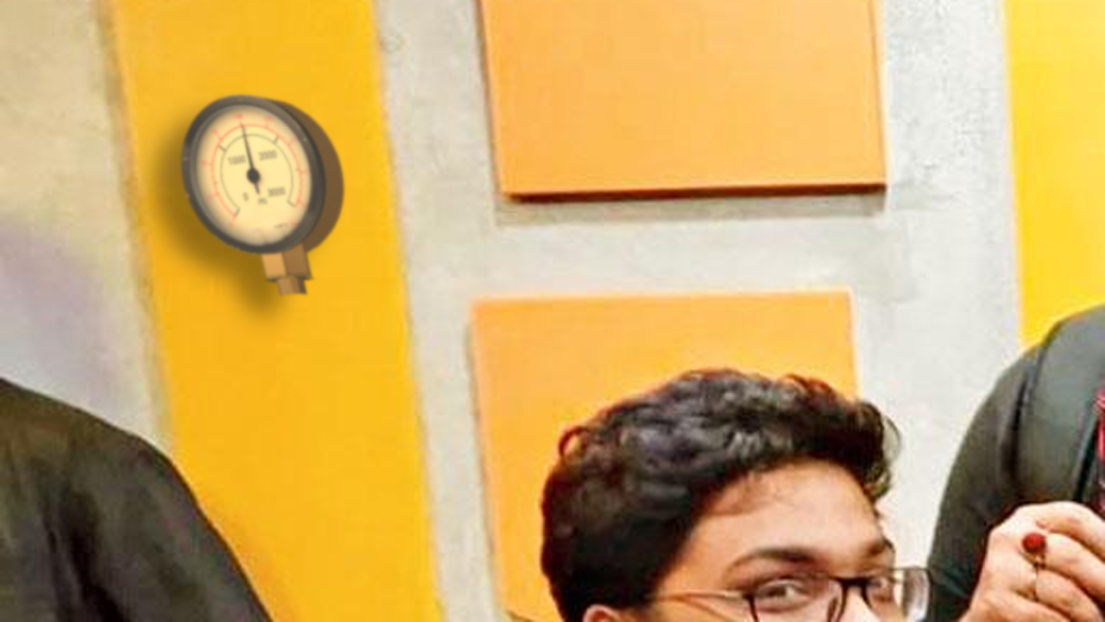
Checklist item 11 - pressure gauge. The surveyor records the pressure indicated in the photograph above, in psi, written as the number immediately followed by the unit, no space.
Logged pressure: 1500psi
